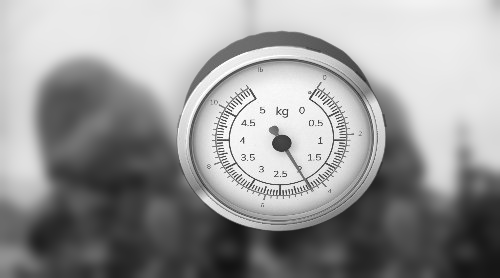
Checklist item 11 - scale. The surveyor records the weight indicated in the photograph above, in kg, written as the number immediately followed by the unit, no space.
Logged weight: 2kg
